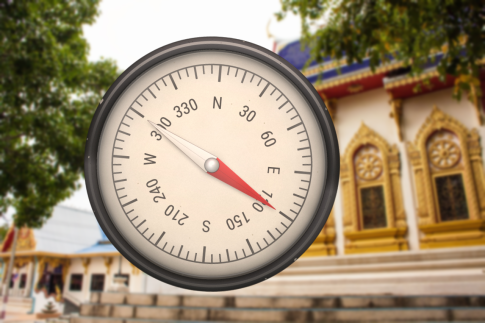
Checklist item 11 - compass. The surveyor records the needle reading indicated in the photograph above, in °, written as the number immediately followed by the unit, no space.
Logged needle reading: 120°
